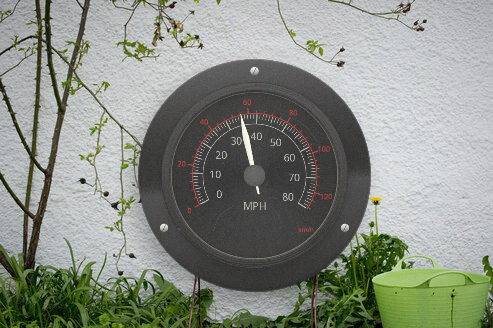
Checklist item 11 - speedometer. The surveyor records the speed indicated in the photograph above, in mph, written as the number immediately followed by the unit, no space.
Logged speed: 35mph
